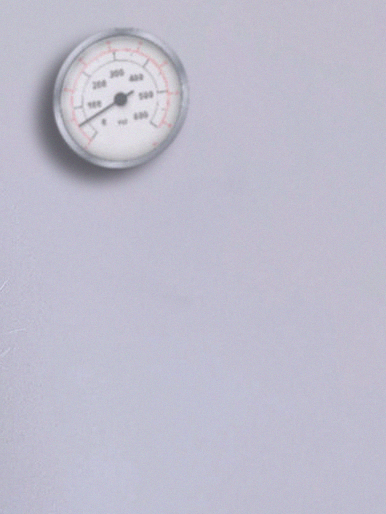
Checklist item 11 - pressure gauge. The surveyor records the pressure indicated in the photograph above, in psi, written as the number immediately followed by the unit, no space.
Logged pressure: 50psi
